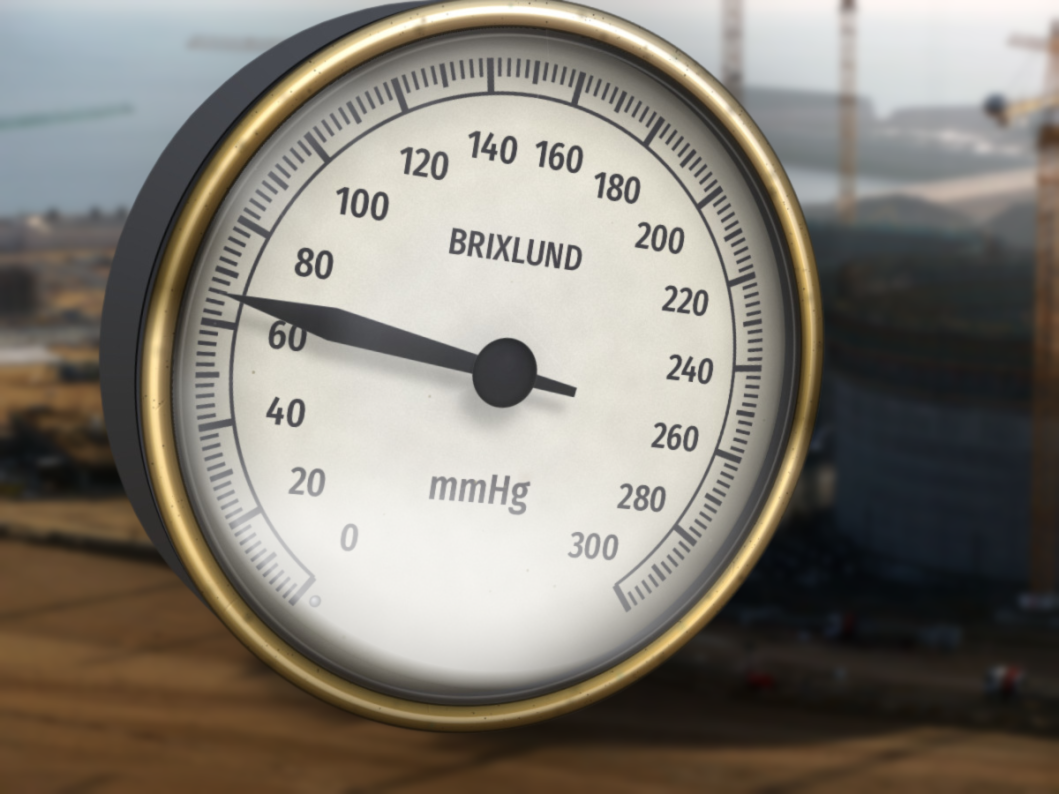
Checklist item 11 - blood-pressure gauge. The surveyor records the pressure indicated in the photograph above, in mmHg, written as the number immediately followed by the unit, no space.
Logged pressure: 66mmHg
